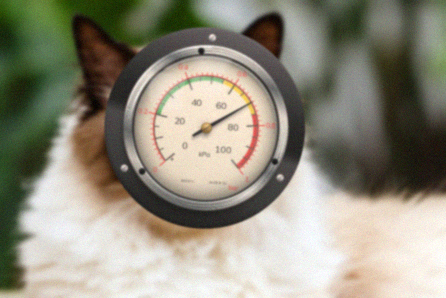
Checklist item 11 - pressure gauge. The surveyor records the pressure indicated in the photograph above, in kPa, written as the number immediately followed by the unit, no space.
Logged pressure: 70kPa
